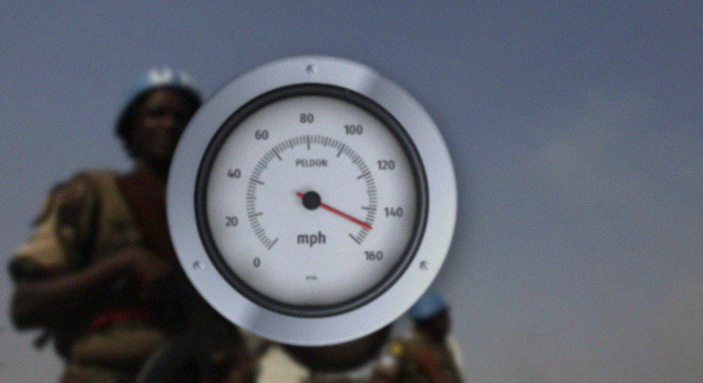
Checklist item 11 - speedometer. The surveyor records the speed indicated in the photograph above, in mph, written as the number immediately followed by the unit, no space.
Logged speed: 150mph
